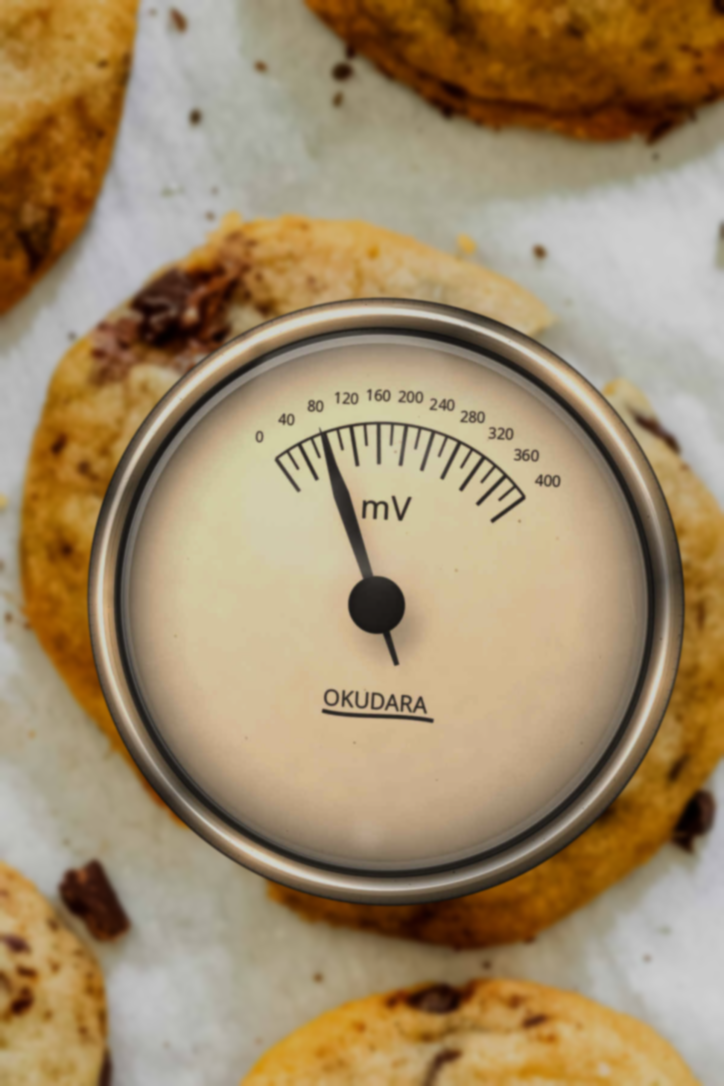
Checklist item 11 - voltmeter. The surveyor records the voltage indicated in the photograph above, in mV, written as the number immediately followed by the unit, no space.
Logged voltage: 80mV
